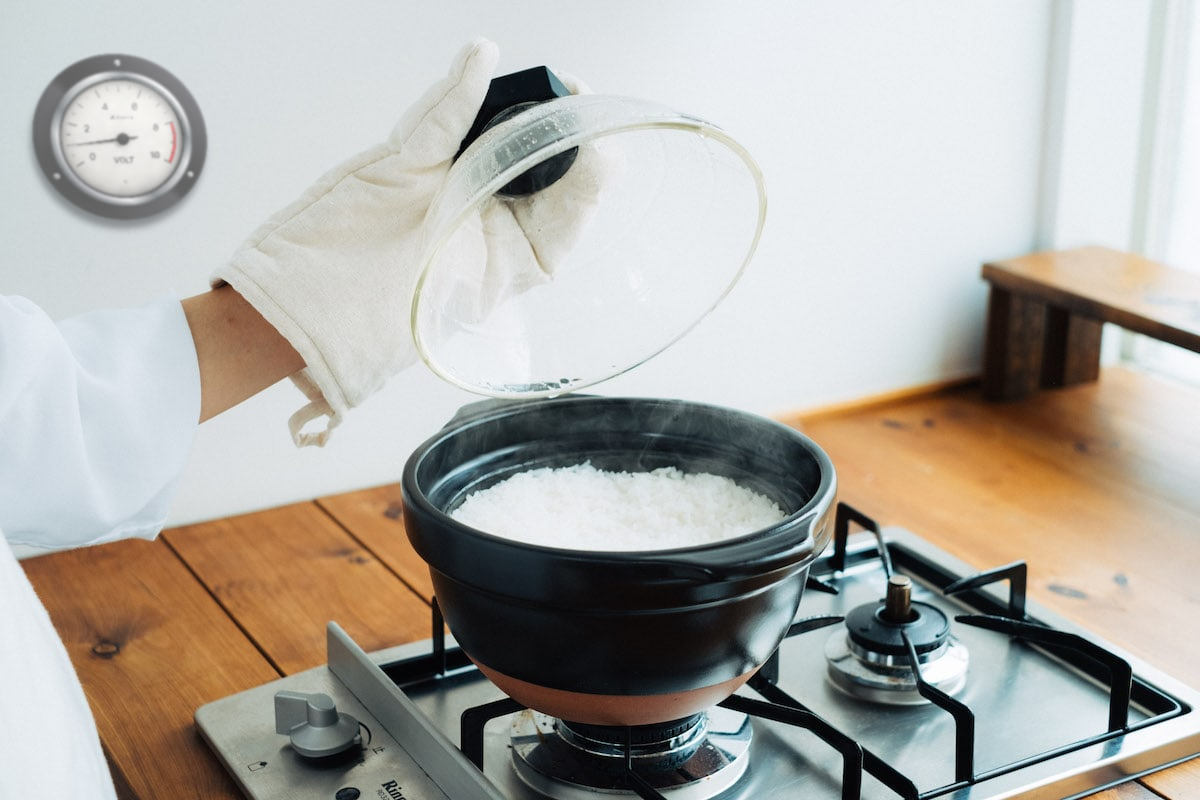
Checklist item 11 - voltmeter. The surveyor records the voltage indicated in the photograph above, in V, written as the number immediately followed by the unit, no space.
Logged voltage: 1V
